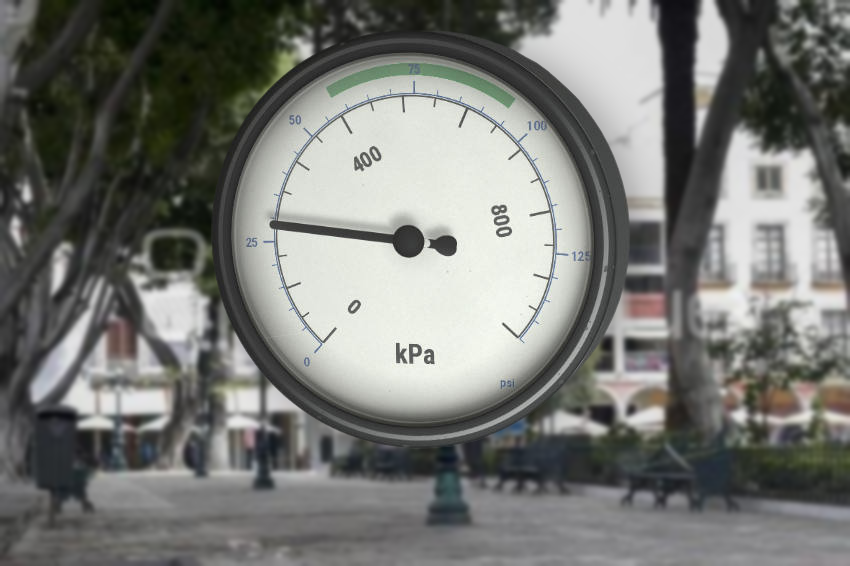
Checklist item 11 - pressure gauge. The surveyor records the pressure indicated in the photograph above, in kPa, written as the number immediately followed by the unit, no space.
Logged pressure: 200kPa
